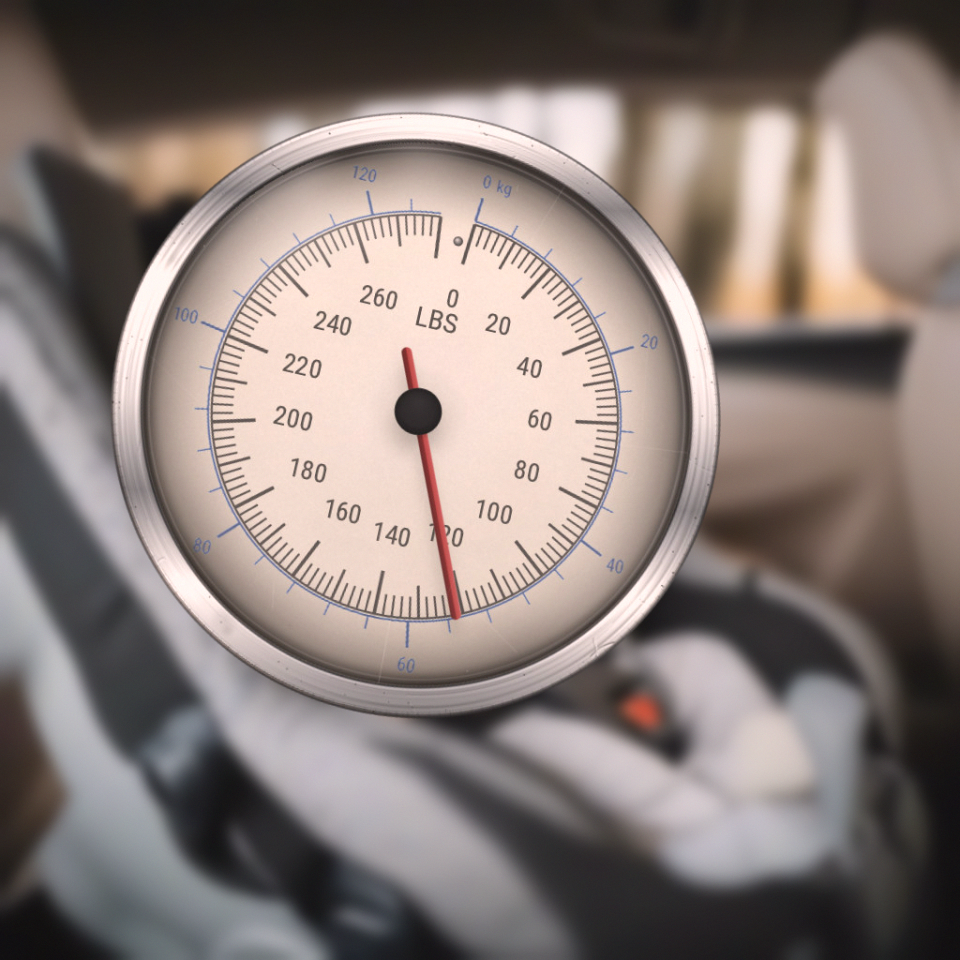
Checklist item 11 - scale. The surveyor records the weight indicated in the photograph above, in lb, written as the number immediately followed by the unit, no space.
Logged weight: 122lb
